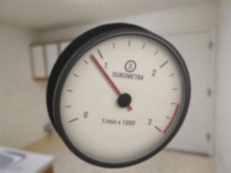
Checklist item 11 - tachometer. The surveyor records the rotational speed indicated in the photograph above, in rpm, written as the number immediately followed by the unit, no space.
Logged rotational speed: 900rpm
